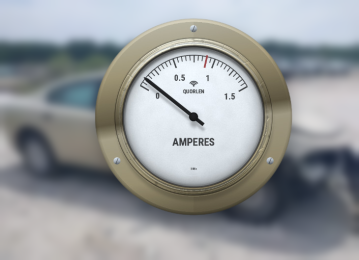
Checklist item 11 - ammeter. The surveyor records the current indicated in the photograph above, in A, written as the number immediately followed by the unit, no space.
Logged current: 0.1A
